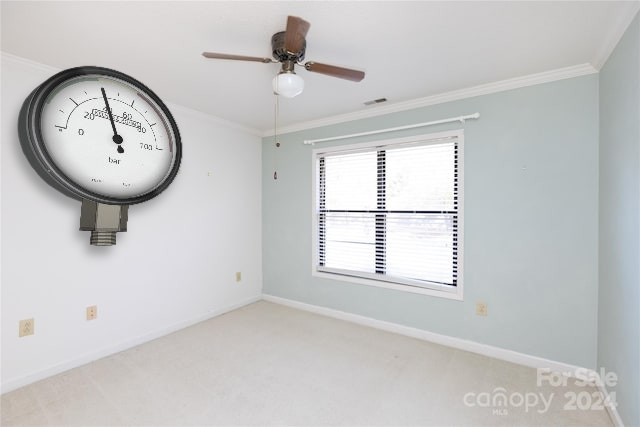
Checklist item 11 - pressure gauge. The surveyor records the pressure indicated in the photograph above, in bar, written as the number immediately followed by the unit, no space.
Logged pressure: 40bar
